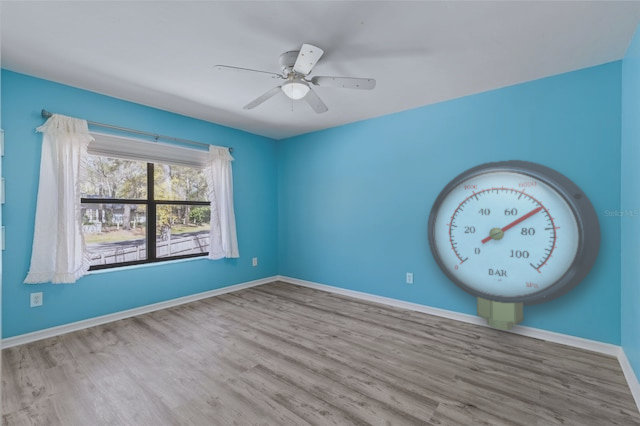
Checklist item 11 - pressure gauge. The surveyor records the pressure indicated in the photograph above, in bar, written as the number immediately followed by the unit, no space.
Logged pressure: 70bar
